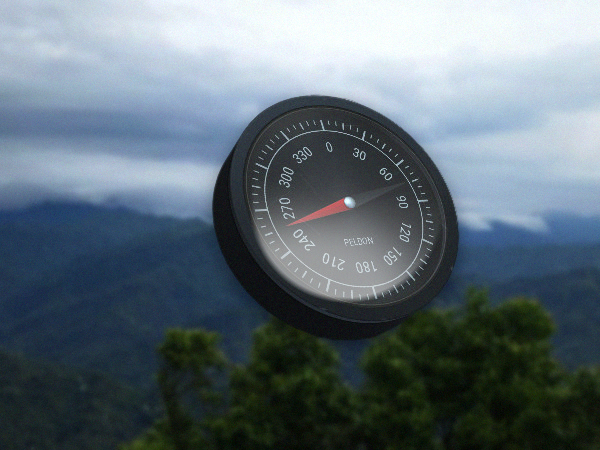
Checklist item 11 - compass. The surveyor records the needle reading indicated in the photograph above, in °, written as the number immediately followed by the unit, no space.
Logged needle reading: 255°
